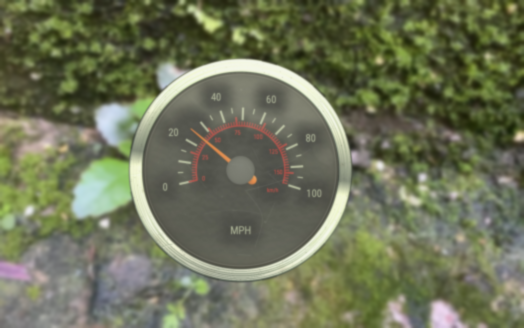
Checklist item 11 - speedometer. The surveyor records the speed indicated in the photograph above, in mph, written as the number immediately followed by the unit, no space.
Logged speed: 25mph
